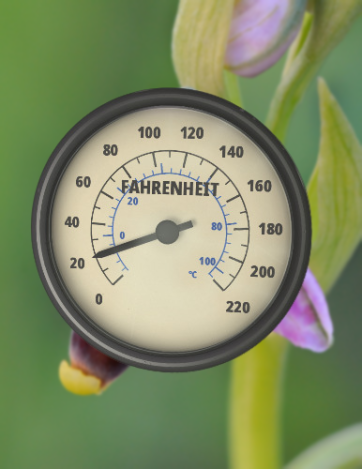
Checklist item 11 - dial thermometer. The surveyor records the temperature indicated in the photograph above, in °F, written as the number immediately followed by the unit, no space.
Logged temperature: 20°F
